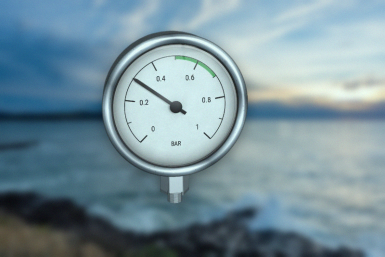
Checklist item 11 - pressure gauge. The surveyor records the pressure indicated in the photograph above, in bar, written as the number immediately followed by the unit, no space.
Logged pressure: 0.3bar
